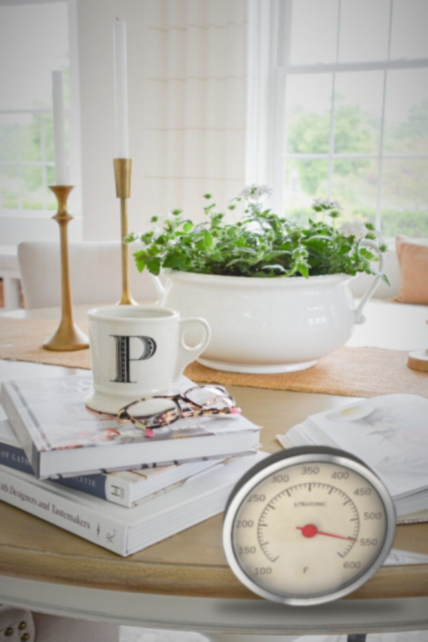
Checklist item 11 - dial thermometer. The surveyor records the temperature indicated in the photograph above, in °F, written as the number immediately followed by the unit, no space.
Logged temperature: 550°F
